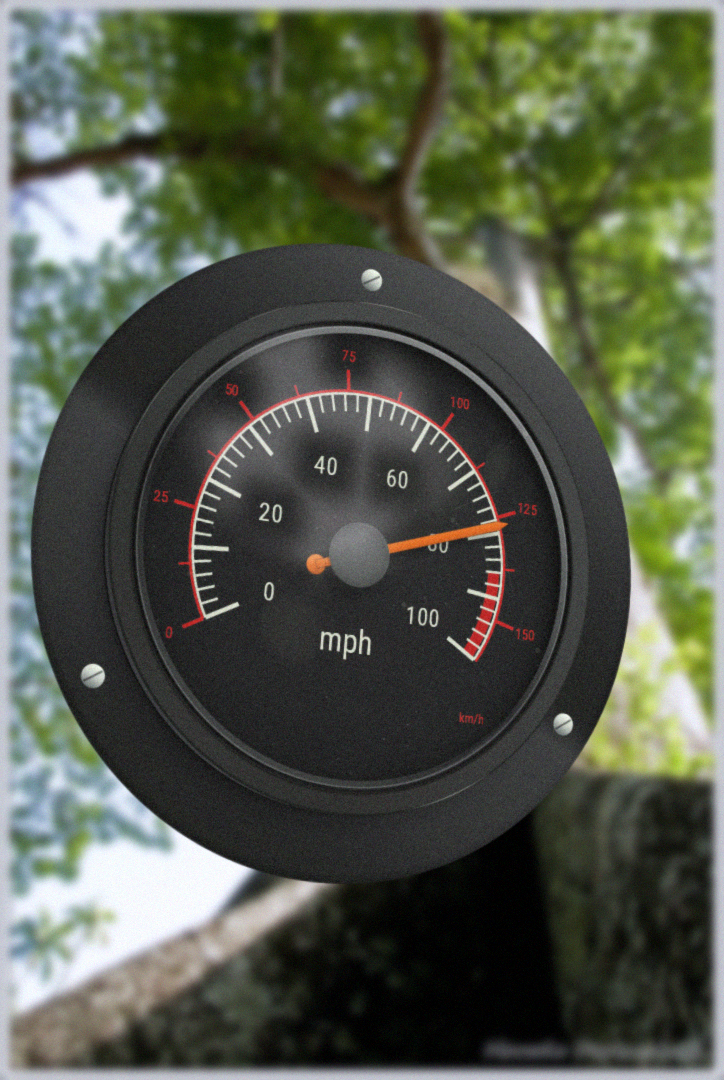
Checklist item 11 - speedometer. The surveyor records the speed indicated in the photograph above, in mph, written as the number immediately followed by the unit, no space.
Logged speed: 79mph
